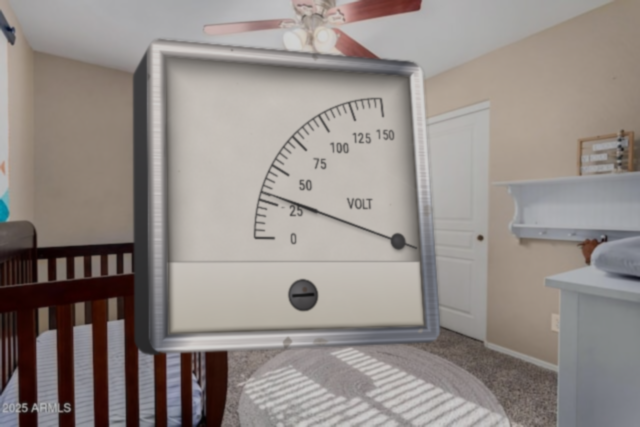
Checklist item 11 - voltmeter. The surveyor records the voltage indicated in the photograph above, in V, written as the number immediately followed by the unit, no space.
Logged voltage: 30V
